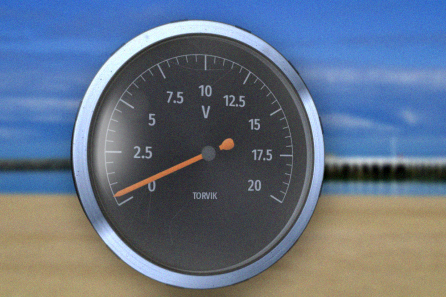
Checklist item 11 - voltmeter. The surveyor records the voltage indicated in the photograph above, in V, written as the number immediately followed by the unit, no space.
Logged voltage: 0.5V
